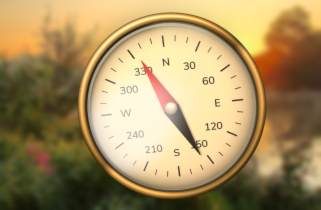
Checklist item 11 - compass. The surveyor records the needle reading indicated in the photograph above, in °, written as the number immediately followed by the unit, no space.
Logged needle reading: 335°
